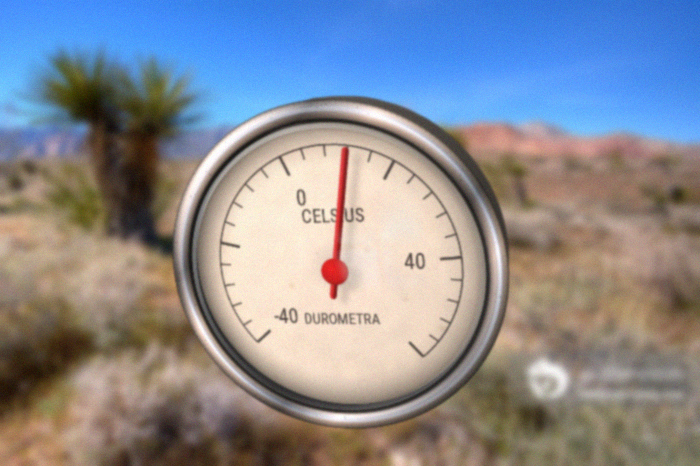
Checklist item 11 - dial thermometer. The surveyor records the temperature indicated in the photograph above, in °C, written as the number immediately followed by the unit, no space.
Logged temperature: 12°C
